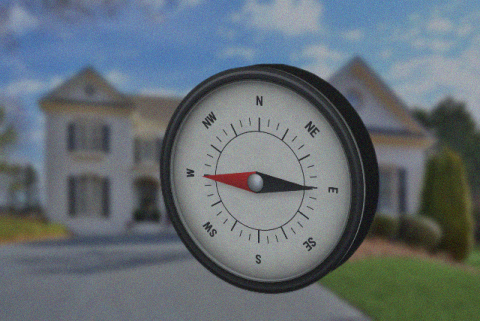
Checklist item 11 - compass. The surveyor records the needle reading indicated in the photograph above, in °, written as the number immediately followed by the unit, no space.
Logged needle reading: 270°
